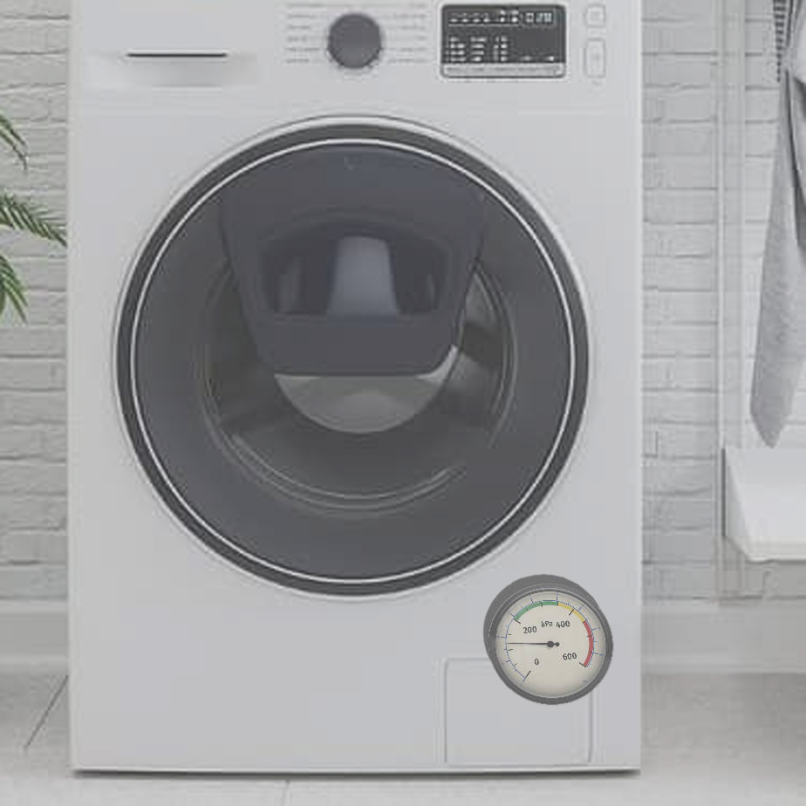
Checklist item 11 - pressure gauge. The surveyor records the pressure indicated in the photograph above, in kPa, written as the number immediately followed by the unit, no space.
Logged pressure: 125kPa
